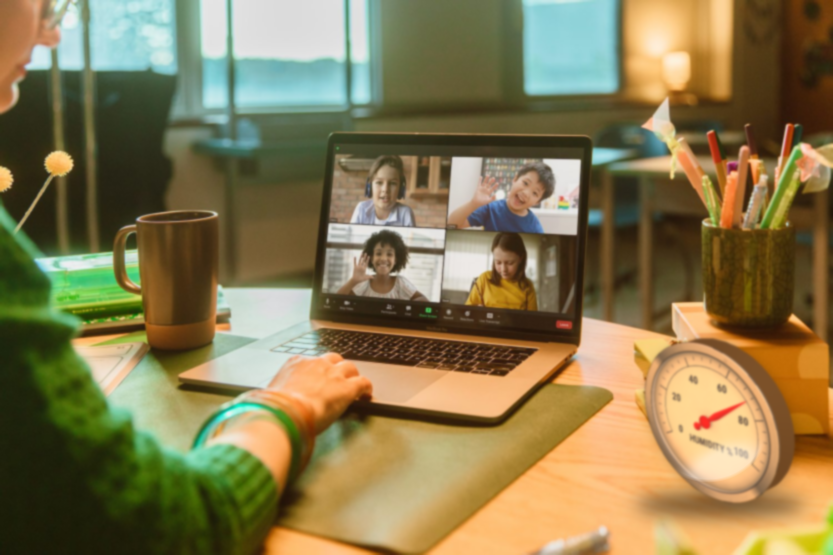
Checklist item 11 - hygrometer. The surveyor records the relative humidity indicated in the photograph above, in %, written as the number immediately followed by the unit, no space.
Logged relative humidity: 72%
